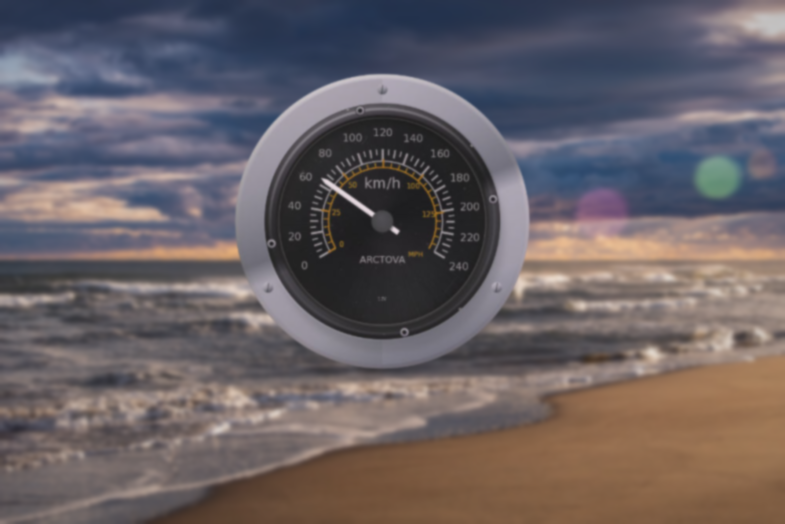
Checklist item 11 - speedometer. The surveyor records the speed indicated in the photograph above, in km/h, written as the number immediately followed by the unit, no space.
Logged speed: 65km/h
